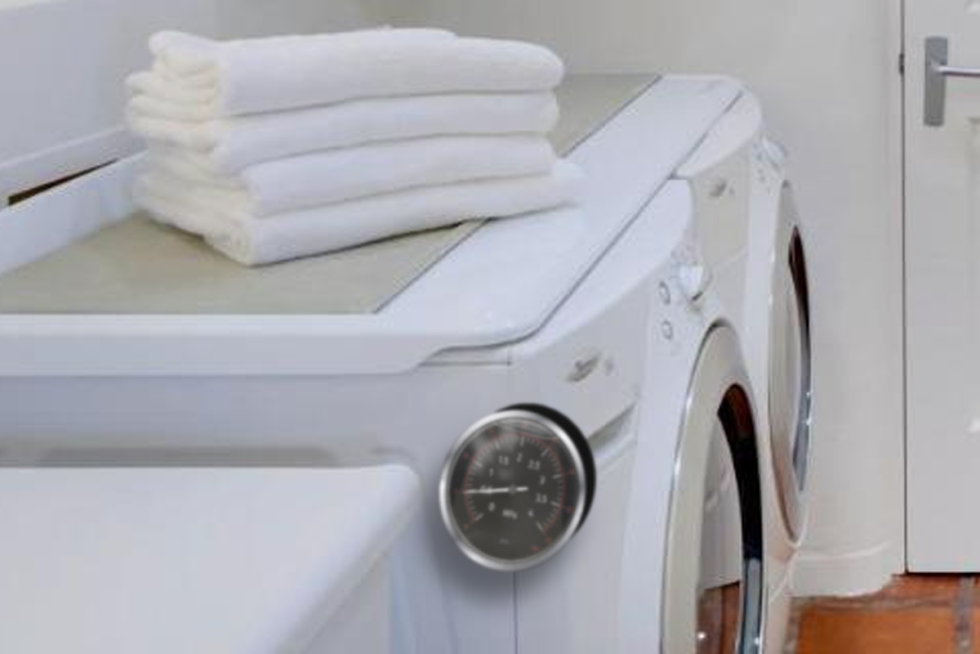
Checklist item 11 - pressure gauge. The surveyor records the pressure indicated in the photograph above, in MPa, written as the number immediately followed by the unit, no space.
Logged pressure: 0.5MPa
